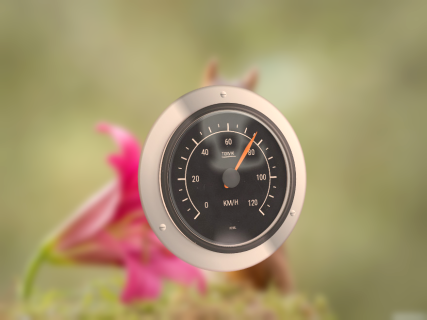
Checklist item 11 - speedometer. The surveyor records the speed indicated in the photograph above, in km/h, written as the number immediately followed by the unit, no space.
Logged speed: 75km/h
